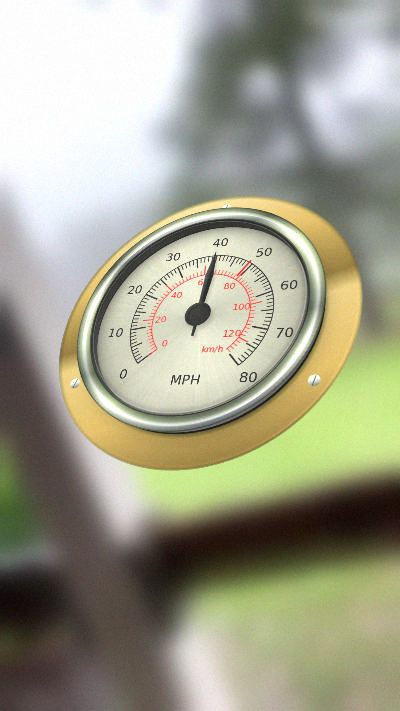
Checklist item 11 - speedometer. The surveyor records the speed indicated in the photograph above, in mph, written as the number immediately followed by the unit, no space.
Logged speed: 40mph
